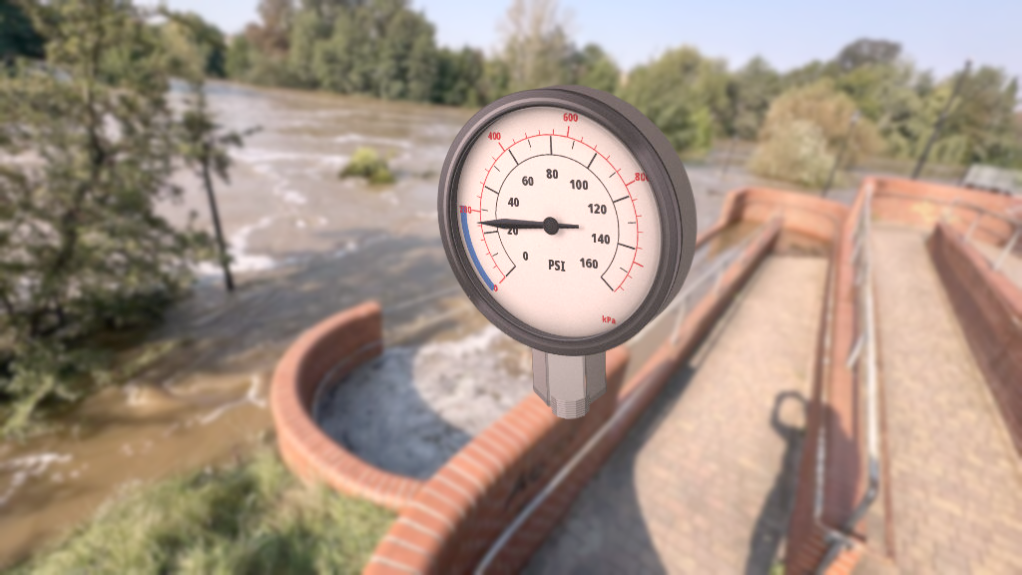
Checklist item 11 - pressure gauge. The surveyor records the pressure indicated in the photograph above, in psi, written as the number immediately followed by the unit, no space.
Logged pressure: 25psi
